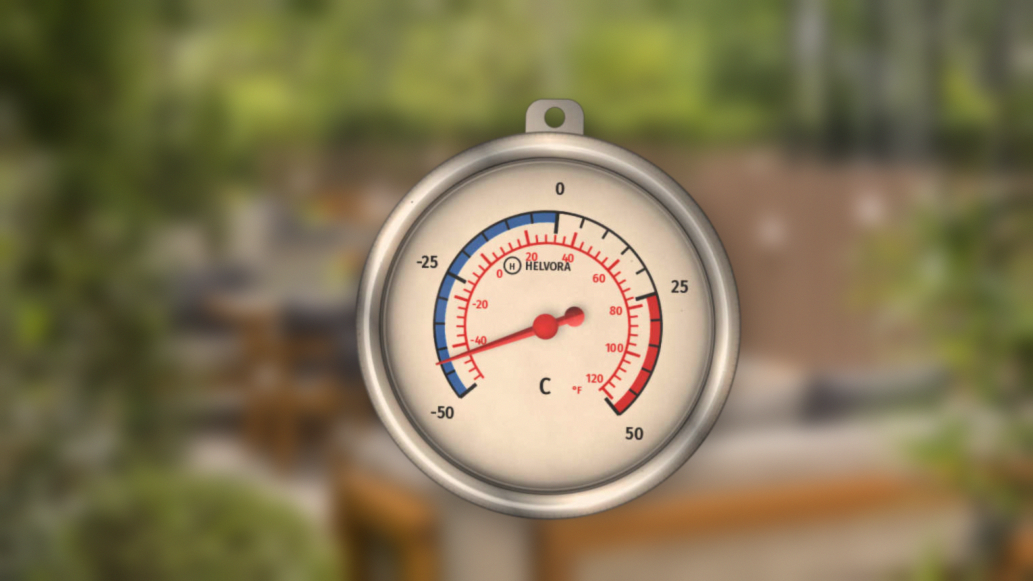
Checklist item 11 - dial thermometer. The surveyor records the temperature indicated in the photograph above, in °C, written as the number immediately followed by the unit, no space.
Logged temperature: -42.5°C
